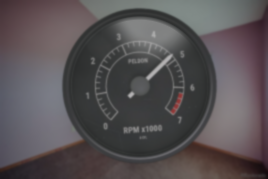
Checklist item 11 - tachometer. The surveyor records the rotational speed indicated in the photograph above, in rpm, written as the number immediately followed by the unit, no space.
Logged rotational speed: 4800rpm
